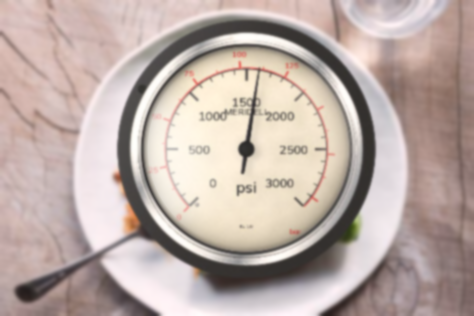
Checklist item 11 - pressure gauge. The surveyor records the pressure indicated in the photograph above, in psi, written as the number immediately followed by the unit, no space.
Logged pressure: 1600psi
